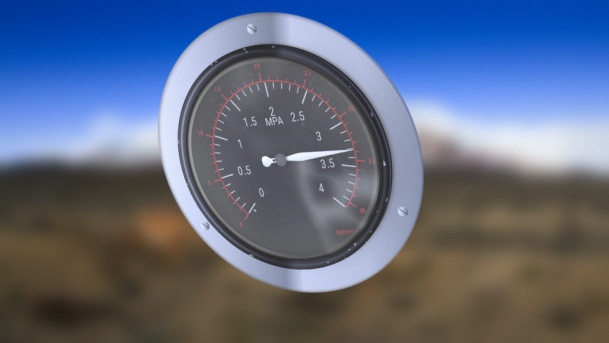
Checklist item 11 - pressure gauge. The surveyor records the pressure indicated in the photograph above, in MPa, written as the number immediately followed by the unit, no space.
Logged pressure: 3.3MPa
